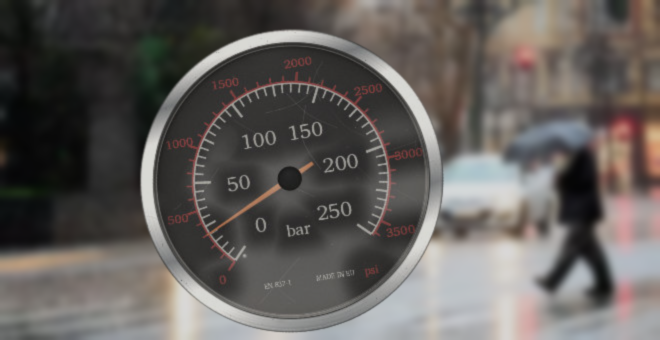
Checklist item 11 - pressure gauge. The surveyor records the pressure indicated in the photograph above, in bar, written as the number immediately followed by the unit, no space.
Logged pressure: 20bar
